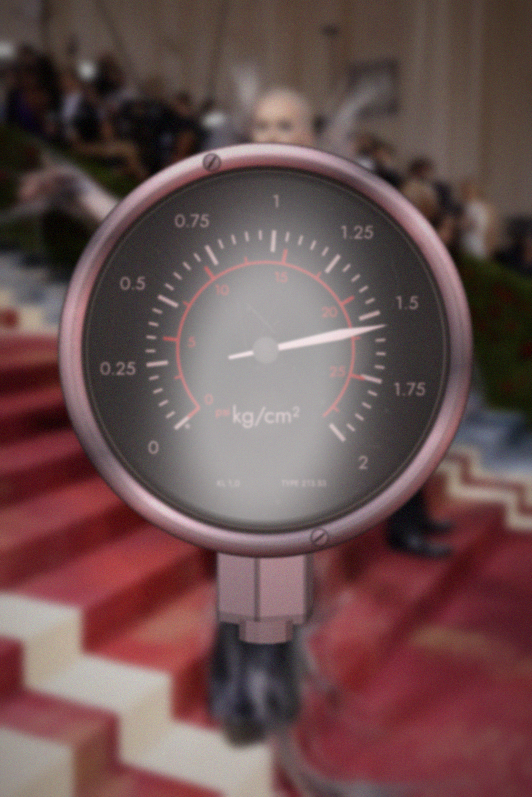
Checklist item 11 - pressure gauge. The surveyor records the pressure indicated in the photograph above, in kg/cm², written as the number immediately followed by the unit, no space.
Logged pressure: 1.55kg/cm²
